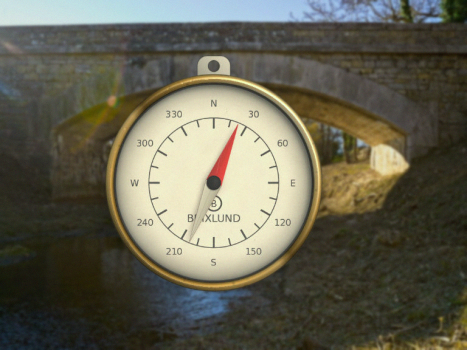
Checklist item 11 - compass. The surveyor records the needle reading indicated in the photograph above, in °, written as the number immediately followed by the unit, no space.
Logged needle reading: 22.5°
